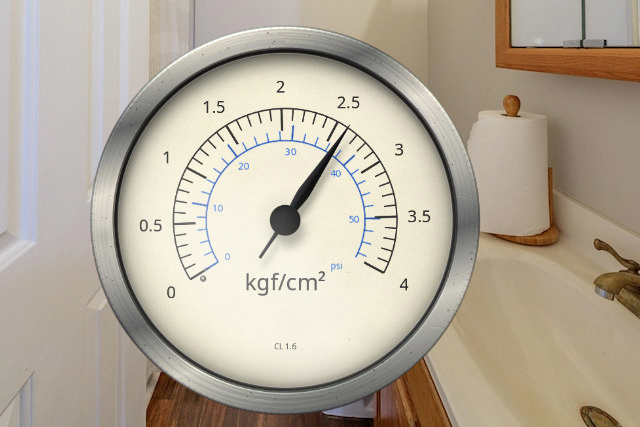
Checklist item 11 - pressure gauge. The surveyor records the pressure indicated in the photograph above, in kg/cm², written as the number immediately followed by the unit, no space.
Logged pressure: 2.6kg/cm²
